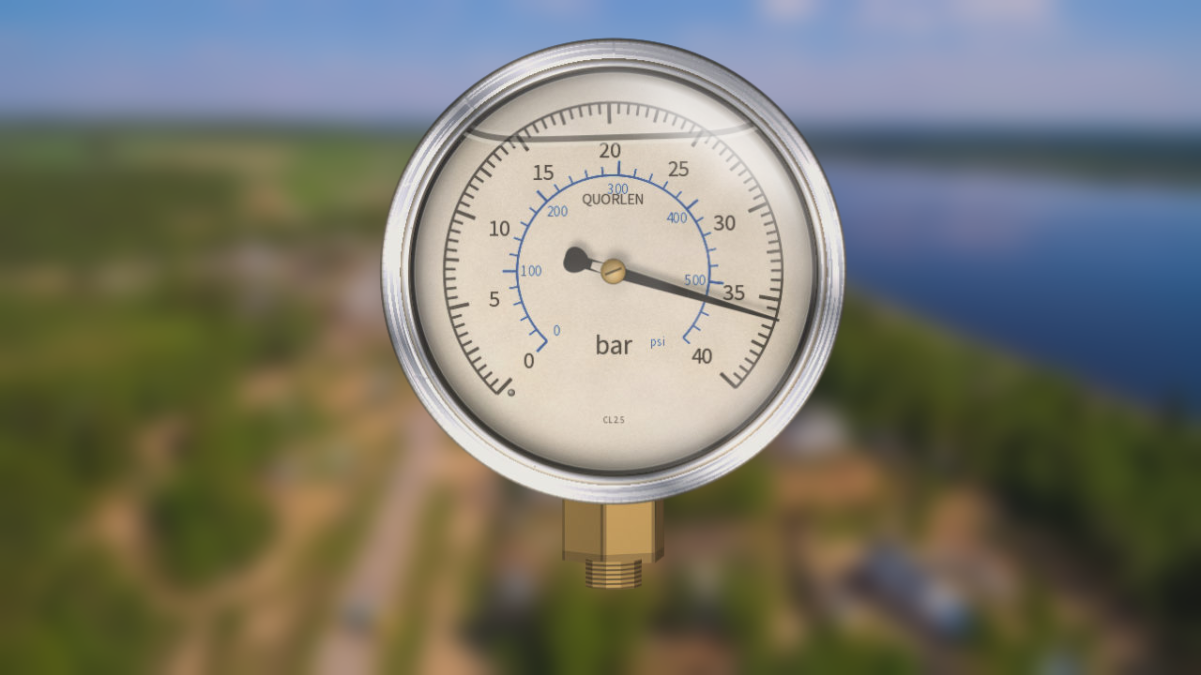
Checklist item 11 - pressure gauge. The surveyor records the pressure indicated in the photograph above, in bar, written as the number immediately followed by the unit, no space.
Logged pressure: 36bar
